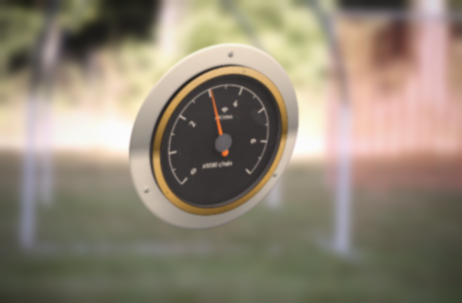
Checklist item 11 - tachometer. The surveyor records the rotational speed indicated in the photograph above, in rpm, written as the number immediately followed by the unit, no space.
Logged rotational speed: 3000rpm
